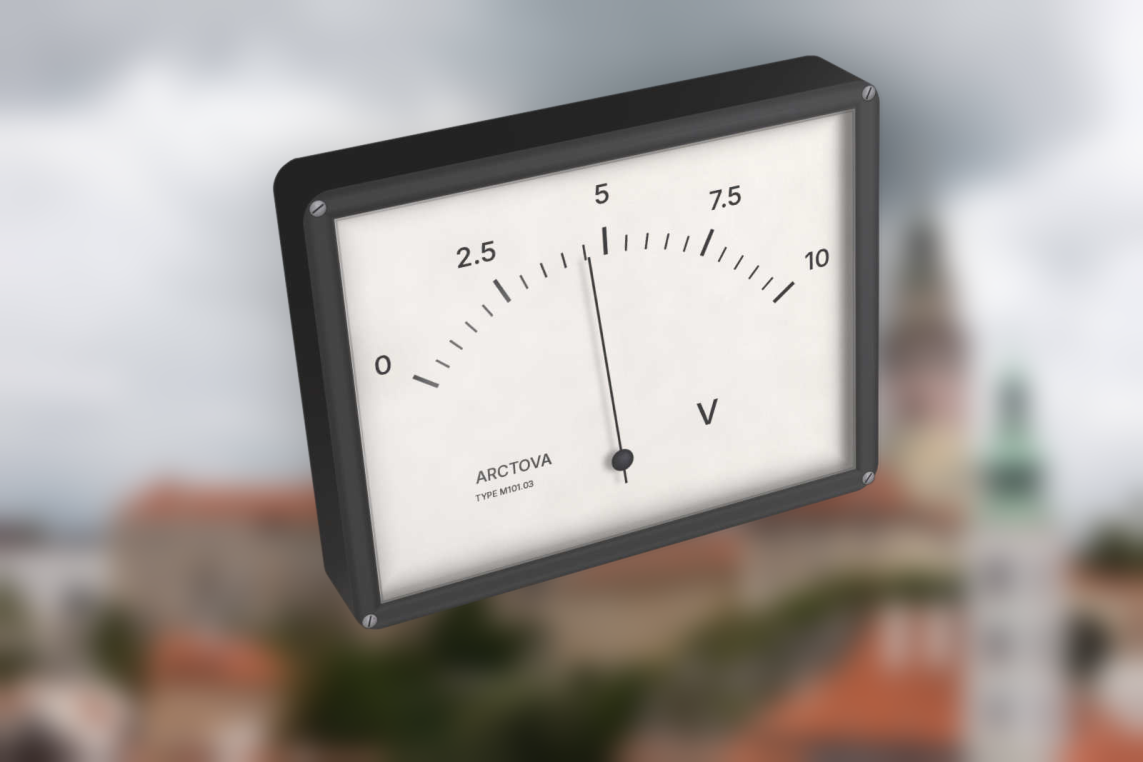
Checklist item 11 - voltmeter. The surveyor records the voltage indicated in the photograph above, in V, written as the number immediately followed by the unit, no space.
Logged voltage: 4.5V
